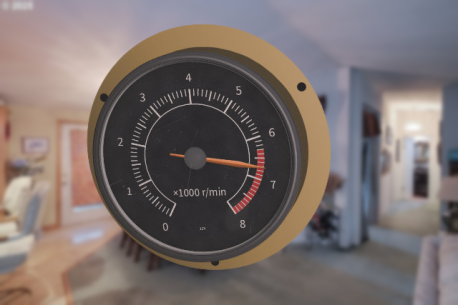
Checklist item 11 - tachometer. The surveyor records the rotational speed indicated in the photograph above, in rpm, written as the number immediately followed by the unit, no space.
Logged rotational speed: 6700rpm
